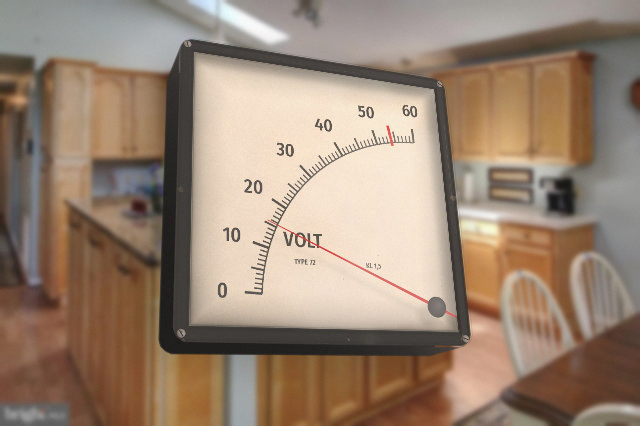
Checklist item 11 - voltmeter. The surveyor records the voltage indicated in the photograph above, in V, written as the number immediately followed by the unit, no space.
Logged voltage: 15V
